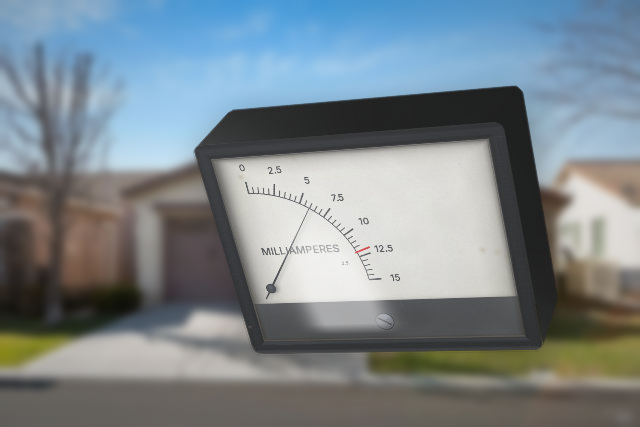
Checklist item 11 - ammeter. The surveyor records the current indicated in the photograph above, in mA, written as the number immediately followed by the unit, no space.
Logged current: 6mA
